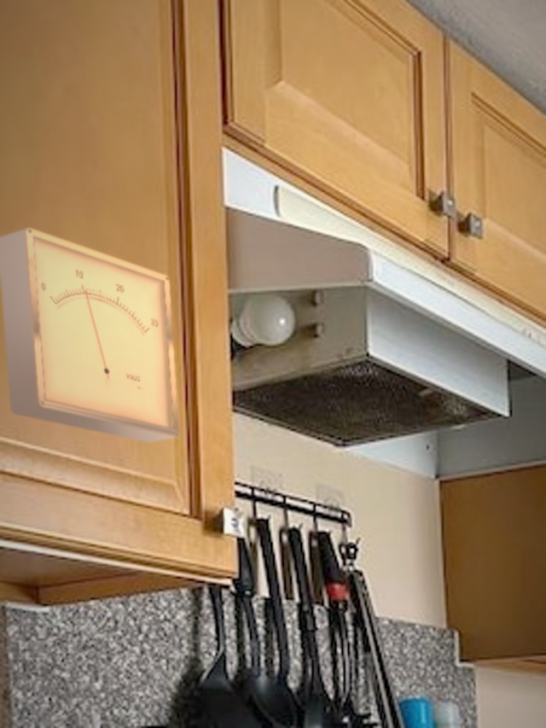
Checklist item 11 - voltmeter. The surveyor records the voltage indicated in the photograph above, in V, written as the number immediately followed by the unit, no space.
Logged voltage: 10V
